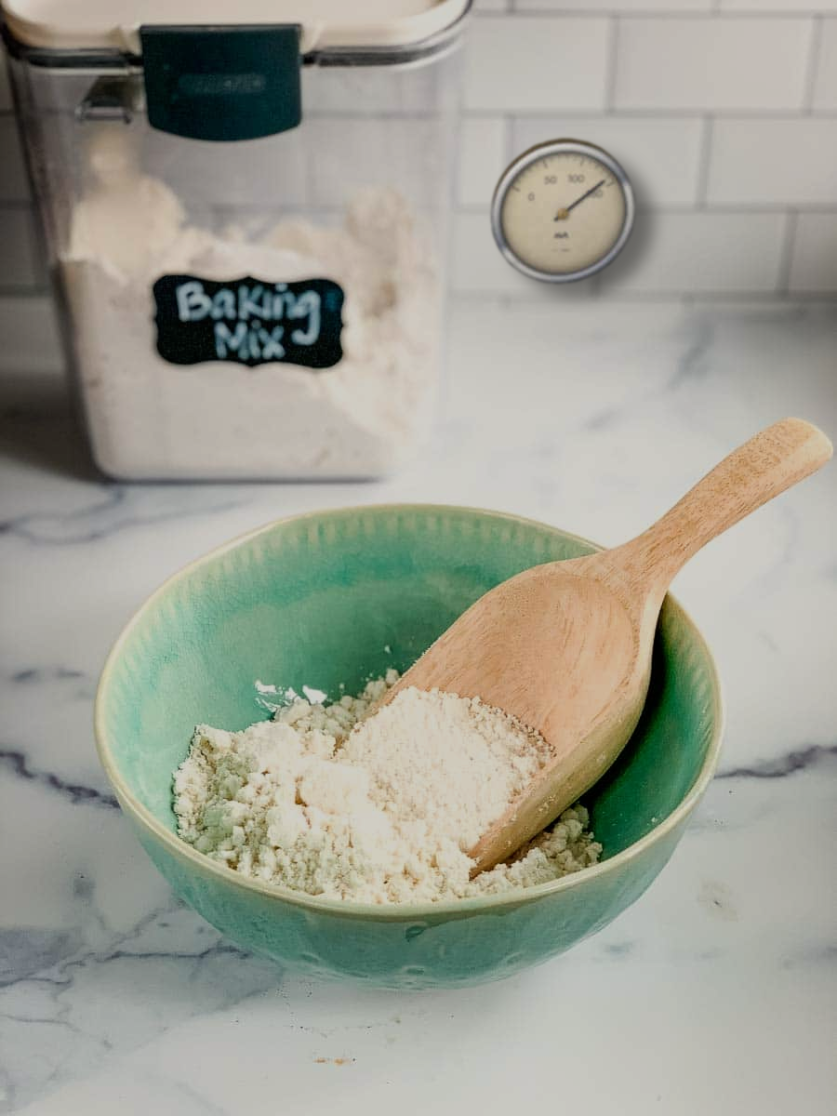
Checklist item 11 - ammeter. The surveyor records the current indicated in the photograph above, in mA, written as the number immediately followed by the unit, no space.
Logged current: 140mA
